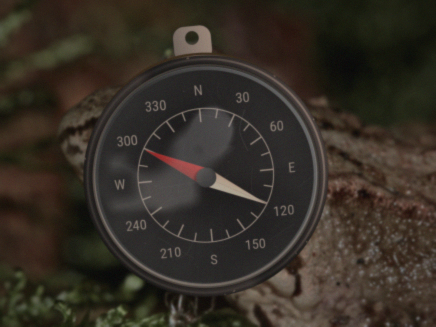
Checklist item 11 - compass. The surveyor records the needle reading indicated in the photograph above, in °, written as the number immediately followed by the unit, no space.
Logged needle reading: 300°
